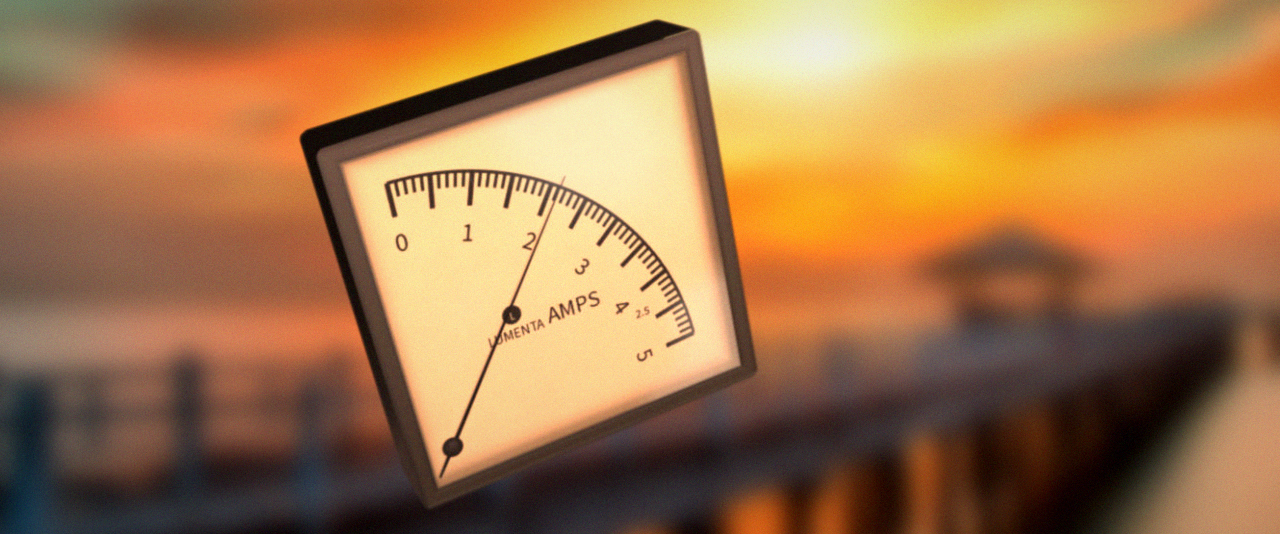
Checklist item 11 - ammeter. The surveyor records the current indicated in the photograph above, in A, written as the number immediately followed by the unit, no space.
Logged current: 2.1A
